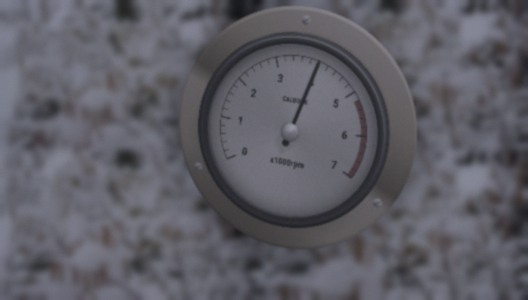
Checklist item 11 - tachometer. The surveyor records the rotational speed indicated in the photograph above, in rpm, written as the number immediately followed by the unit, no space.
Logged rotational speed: 4000rpm
